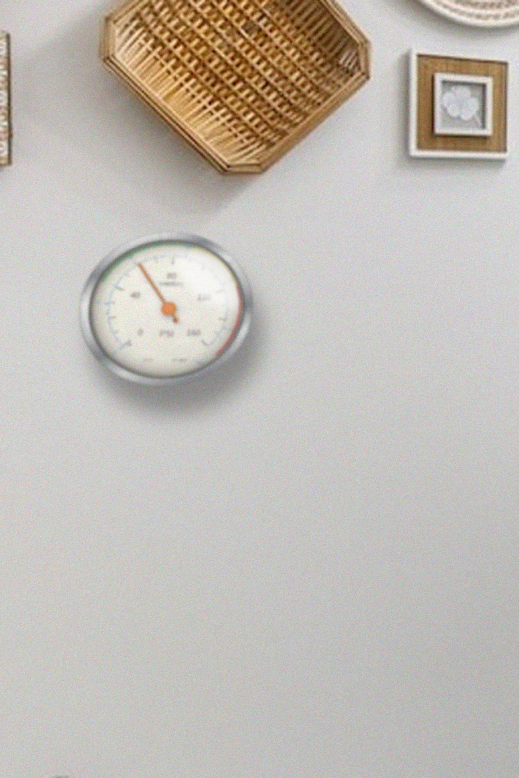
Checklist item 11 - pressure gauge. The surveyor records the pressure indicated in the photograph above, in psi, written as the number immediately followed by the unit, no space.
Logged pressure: 60psi
